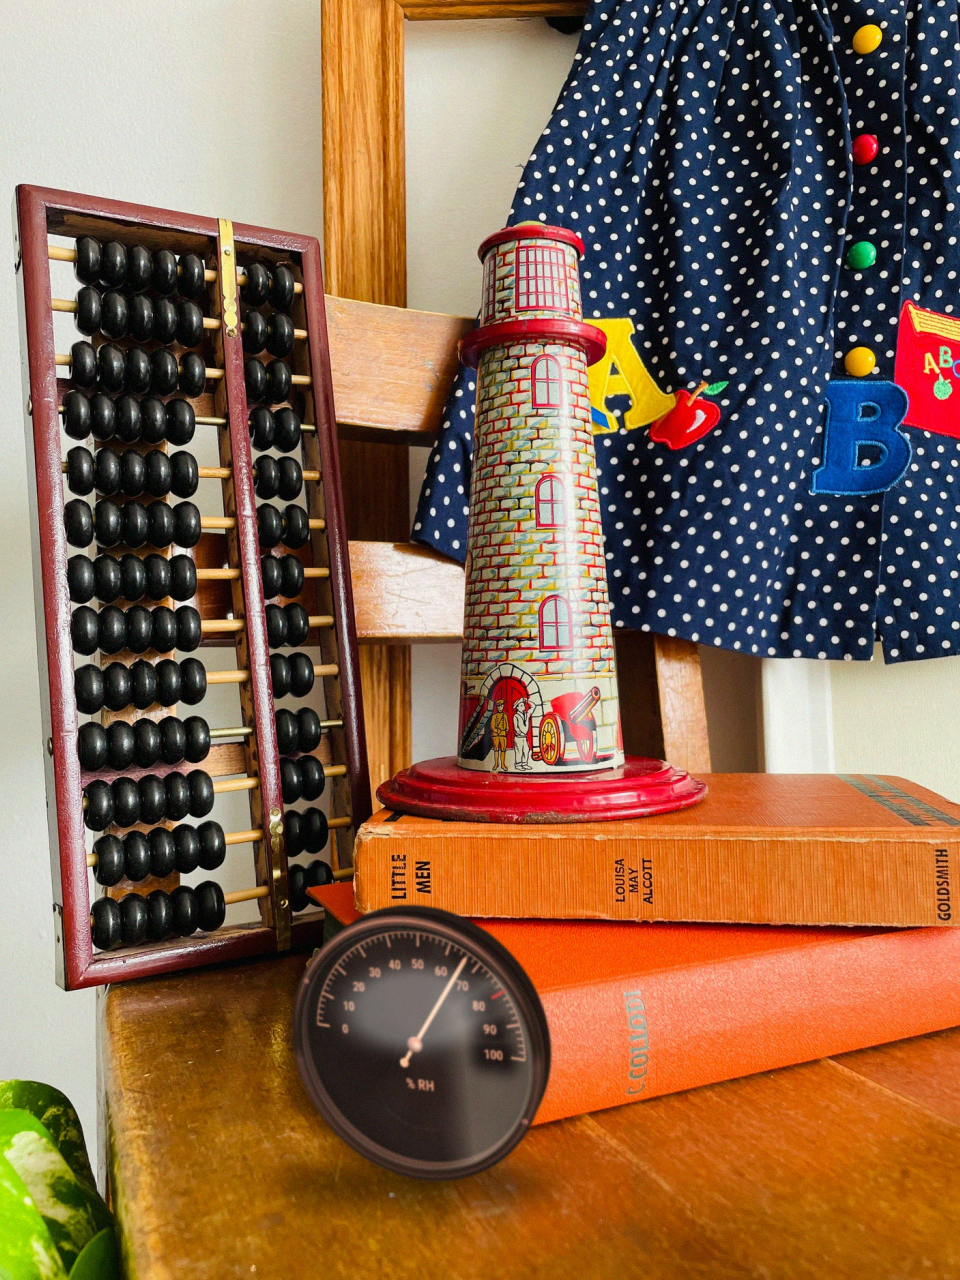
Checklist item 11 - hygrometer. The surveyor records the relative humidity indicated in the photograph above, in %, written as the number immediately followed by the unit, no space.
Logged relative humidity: 66%
